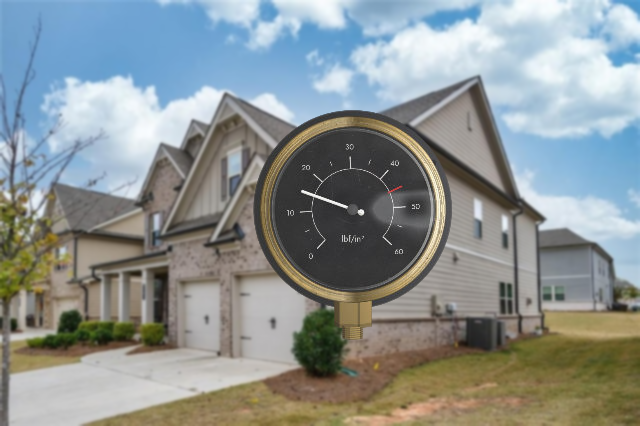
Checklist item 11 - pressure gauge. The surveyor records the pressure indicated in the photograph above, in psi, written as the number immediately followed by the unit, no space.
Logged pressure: 15psi
